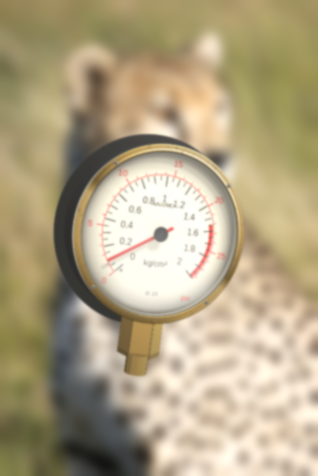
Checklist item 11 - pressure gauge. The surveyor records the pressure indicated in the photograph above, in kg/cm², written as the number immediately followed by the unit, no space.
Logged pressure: 0.1kg/cm²
